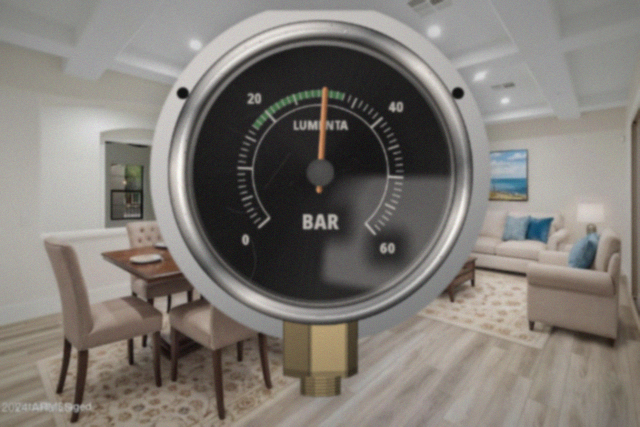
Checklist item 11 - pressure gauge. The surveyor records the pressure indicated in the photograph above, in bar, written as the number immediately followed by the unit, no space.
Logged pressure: 30bar
